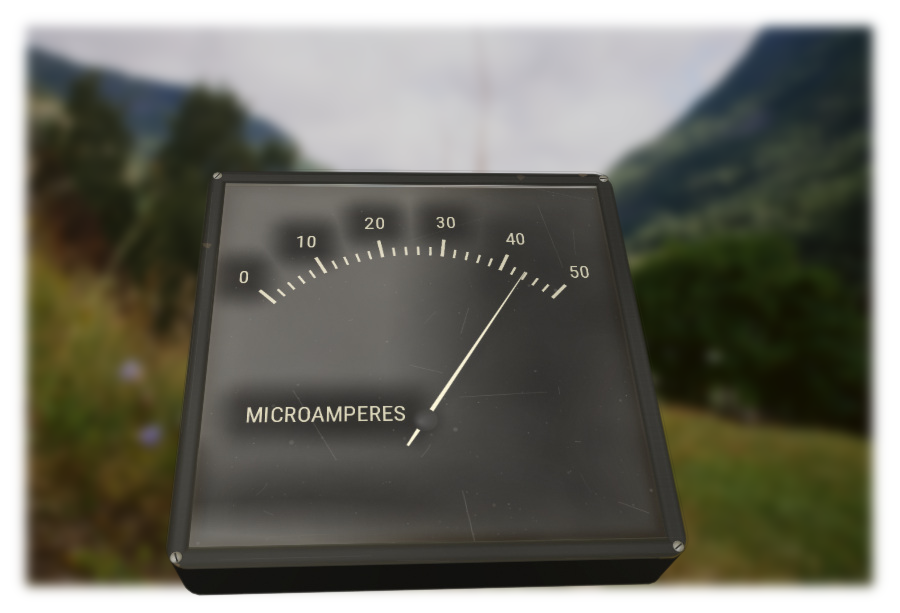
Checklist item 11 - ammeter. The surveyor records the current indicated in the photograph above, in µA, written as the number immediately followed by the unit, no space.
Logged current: 44µA
